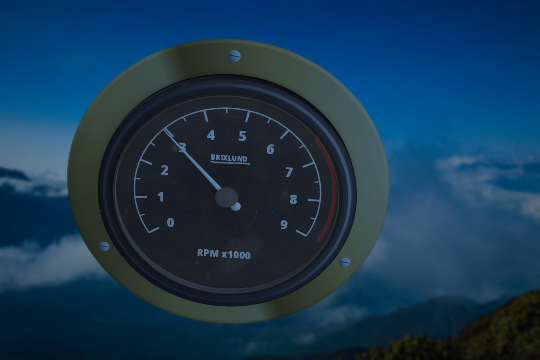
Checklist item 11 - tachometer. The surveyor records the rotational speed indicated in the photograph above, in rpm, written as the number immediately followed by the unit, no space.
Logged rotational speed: 3000rpm
